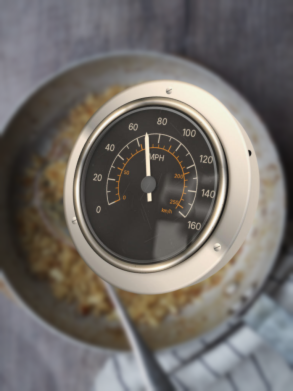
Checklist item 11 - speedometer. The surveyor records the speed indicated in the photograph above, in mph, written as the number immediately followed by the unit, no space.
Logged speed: 70mph
